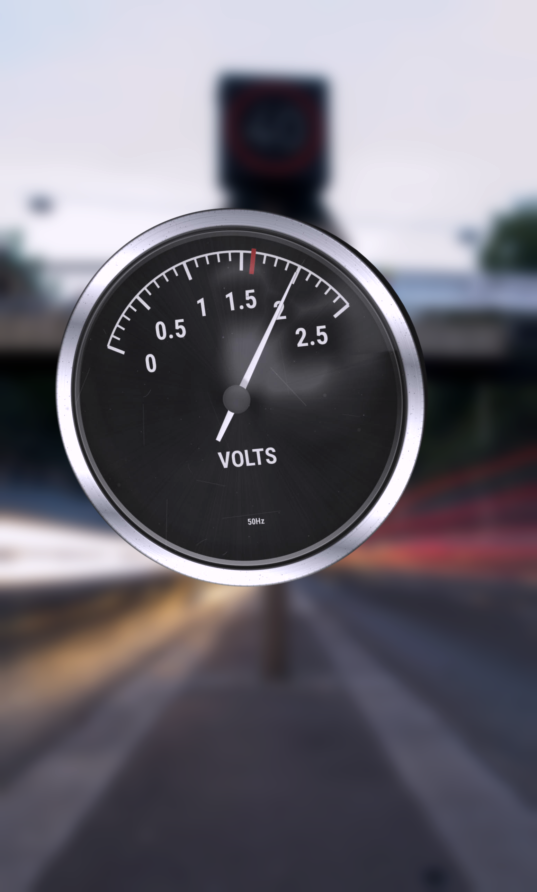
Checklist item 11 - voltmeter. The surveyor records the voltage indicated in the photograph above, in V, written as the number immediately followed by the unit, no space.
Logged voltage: 2V
